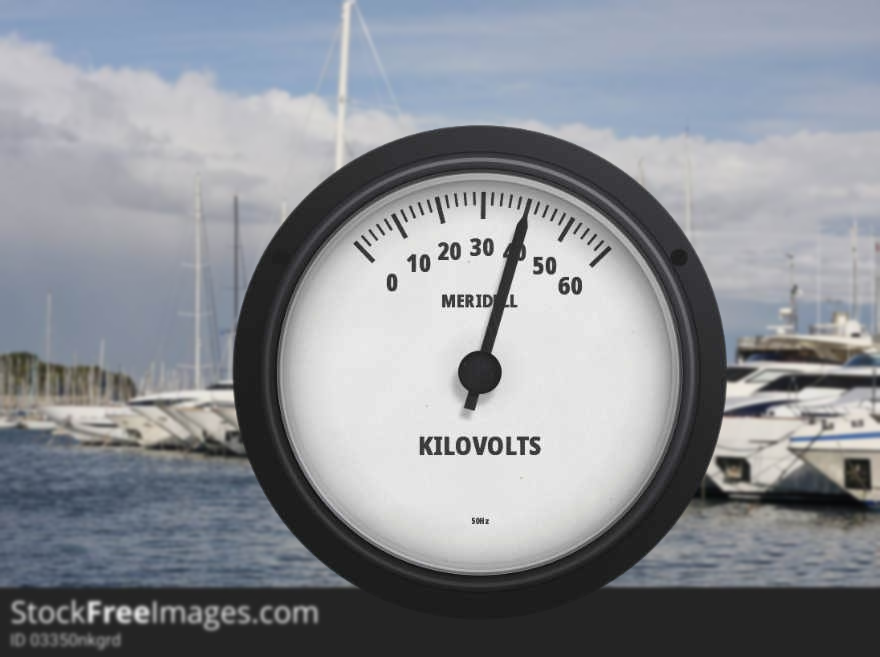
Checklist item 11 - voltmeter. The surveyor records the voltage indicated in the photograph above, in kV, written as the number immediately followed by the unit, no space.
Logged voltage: 40kV
